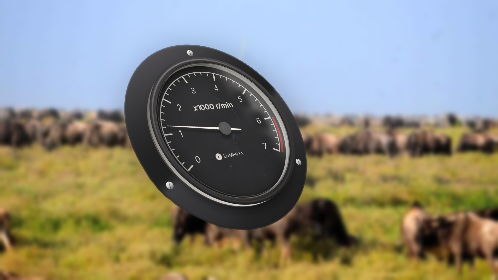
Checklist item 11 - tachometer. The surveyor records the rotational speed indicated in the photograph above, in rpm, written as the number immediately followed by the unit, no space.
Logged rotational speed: 1200rpm
